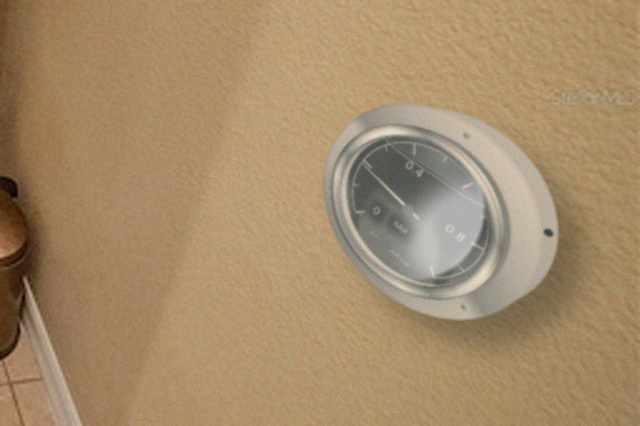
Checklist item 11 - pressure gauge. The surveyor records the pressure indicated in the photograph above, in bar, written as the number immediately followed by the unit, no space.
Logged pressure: 0.2bar
